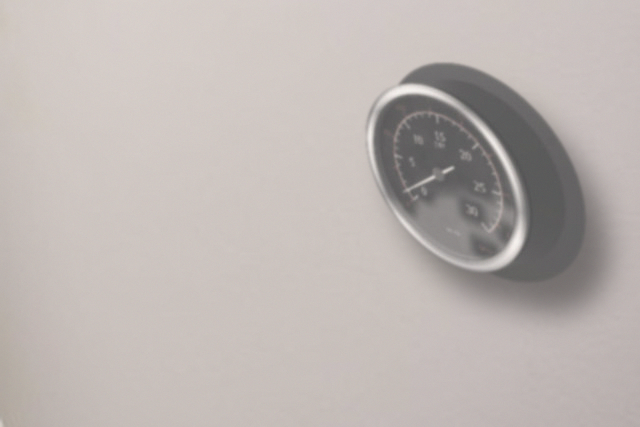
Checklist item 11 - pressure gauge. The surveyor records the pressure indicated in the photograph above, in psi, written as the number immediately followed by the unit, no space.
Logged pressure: 1psi
